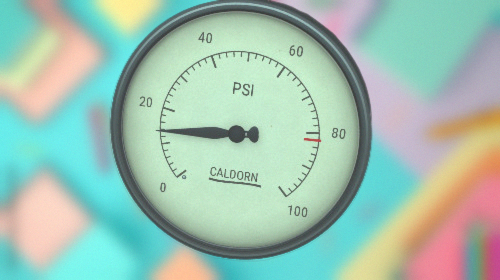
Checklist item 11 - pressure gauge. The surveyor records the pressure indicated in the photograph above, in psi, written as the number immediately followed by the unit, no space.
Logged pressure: 14psi
